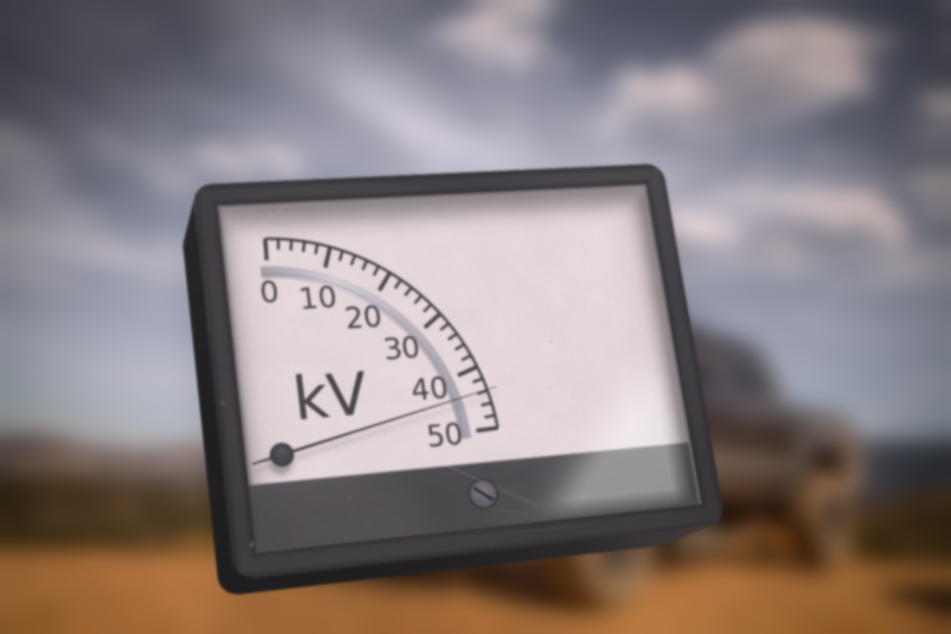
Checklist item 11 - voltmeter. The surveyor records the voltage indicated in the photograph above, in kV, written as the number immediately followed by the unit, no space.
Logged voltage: 44kV
